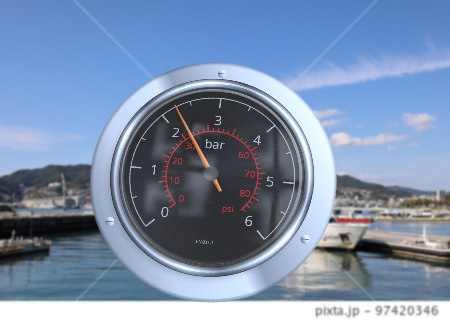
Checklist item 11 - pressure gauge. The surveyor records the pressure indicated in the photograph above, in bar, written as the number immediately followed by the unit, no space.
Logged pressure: 2.25bar
